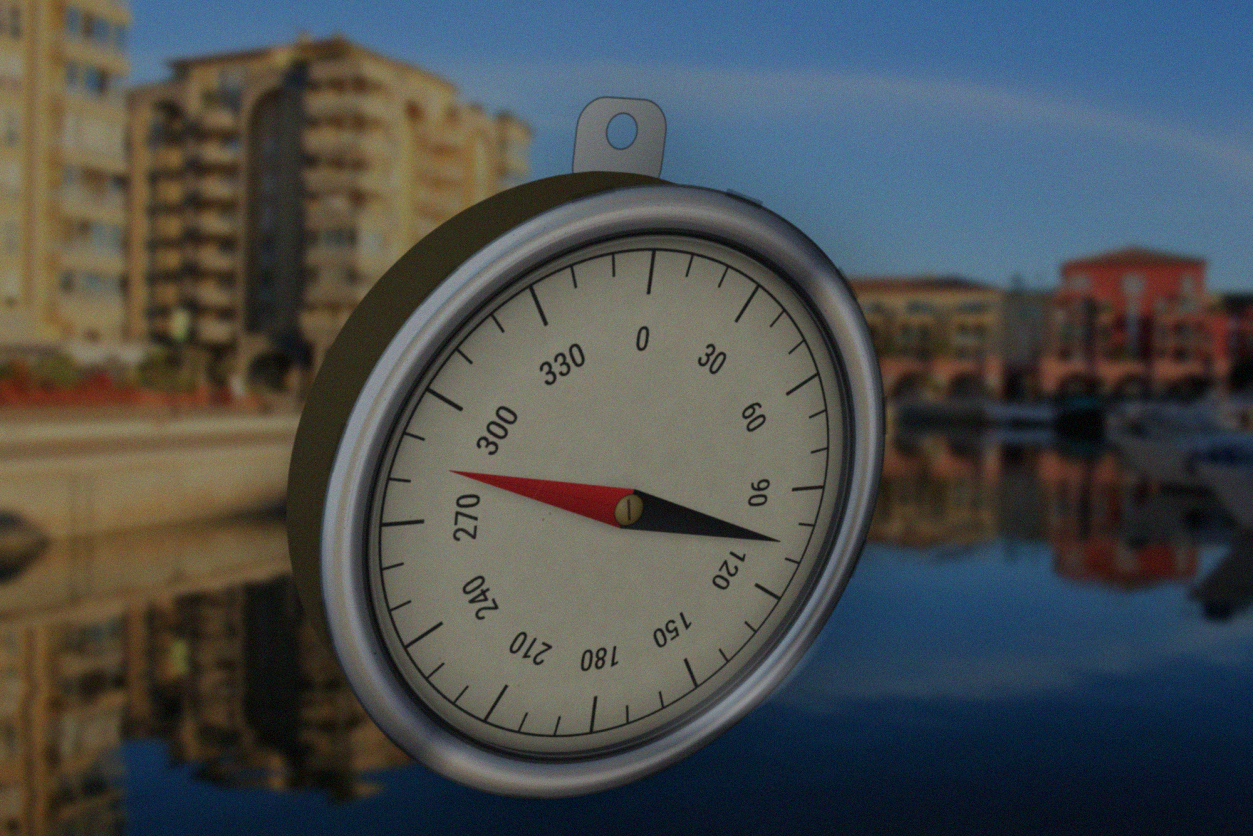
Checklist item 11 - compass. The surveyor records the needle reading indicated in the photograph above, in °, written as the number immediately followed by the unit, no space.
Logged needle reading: 285°
